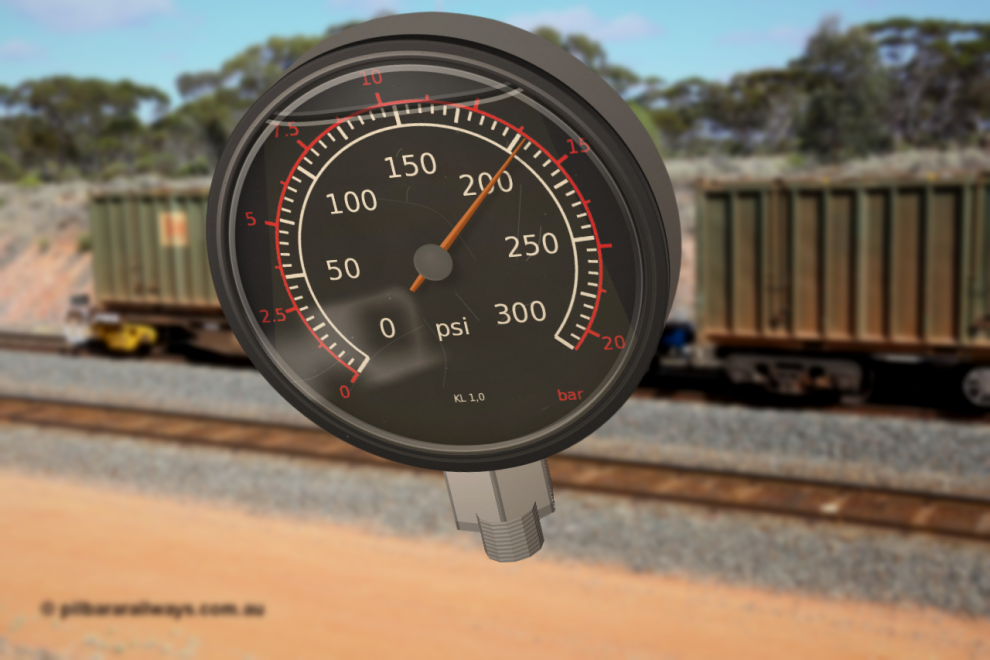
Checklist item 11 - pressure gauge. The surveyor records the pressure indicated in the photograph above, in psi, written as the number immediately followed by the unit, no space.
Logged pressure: 202.5psi
